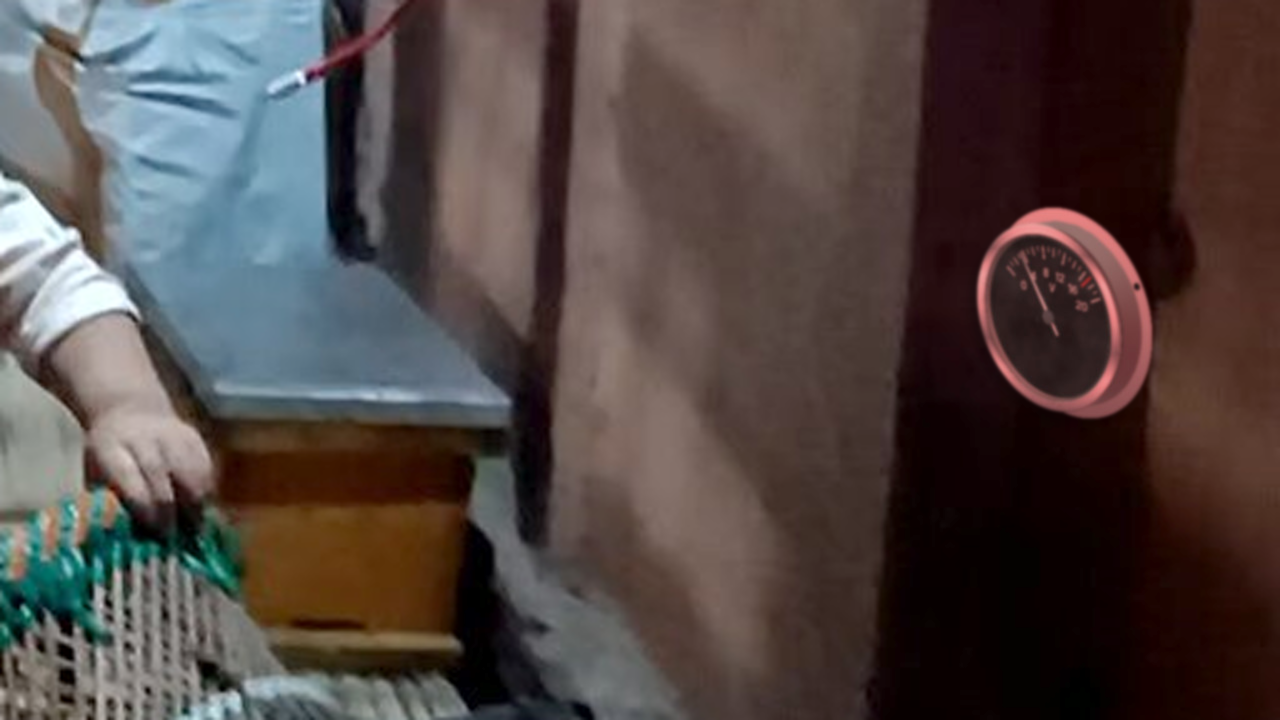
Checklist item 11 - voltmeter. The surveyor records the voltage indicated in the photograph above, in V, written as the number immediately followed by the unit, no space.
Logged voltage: 4V
